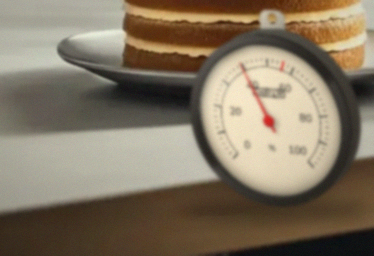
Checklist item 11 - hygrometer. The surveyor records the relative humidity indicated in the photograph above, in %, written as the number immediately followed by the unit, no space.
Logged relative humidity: 40%
